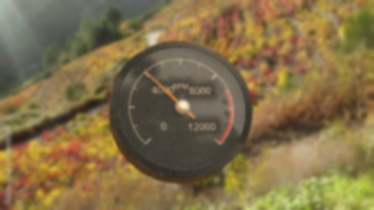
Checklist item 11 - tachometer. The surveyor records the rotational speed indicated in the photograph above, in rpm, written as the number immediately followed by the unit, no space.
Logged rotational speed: 4000rpm
